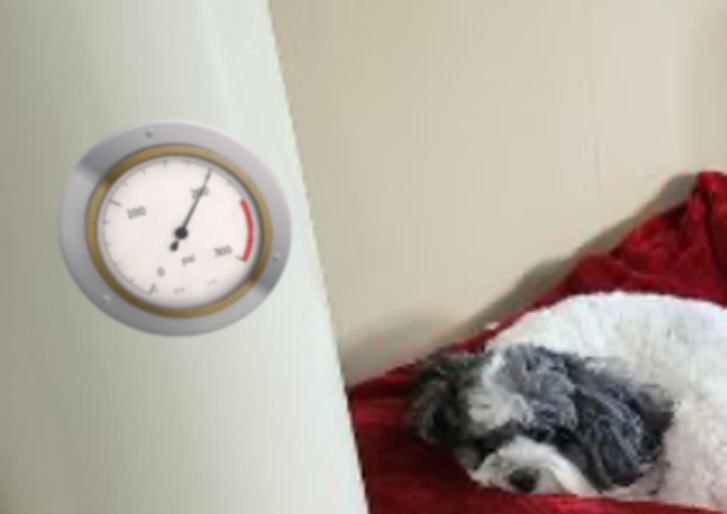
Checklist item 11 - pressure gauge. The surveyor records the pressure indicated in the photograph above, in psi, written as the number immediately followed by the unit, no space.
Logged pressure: 200psi
